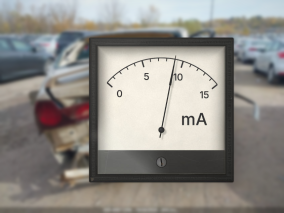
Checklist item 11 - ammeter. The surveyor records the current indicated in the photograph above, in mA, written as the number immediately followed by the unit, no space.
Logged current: 9mA
